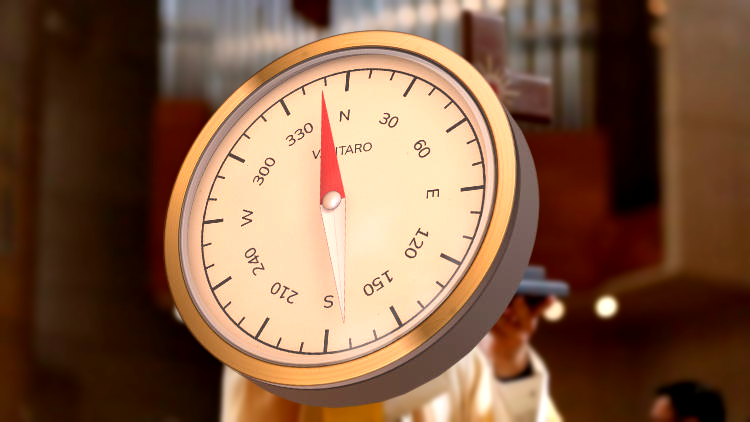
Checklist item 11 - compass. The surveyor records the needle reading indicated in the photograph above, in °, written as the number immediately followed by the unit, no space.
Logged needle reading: 350°
